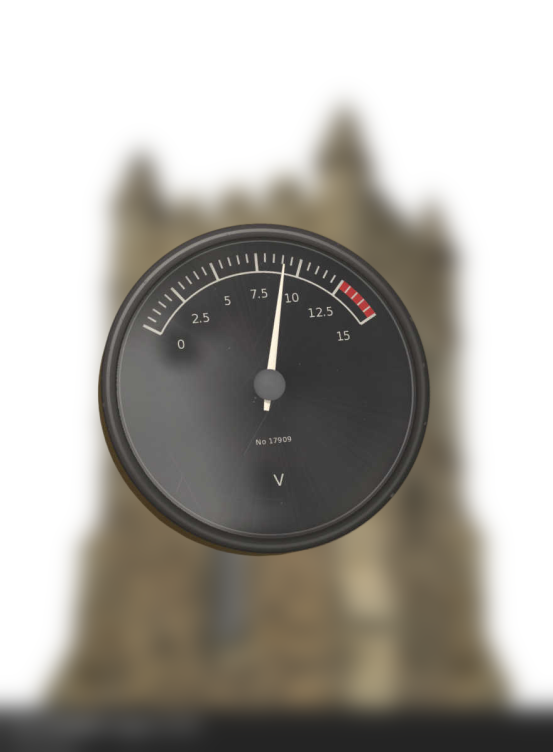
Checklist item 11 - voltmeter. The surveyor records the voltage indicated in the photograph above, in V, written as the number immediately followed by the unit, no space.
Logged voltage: 9V
